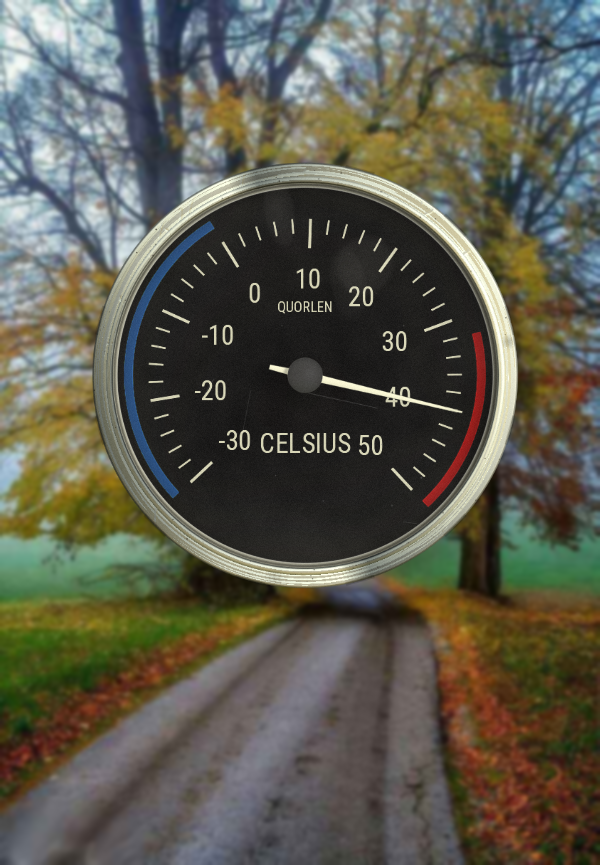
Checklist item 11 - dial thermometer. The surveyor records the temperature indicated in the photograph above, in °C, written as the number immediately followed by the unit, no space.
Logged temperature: 40°C
